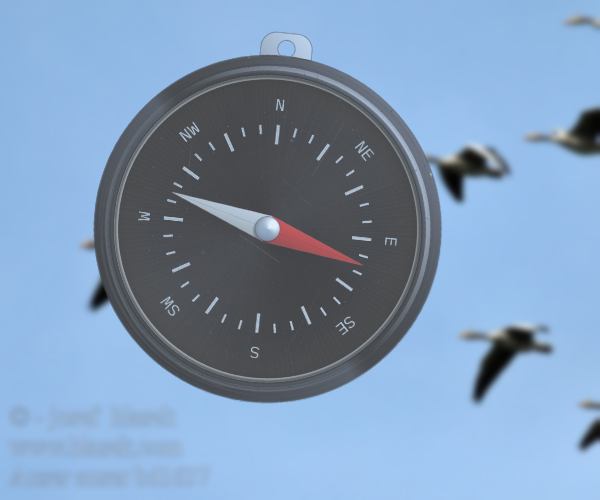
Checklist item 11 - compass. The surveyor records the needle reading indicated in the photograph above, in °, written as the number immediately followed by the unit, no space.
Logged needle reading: 105°
